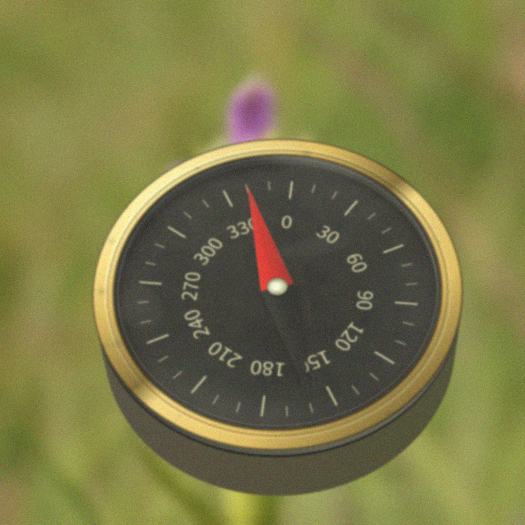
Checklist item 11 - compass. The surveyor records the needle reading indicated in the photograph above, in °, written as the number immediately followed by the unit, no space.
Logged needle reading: 340°
